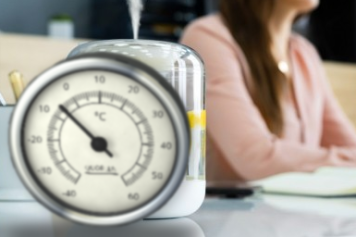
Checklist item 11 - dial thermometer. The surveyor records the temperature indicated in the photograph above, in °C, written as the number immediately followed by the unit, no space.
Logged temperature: -5°C
